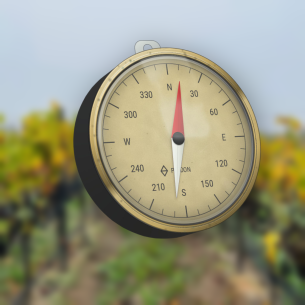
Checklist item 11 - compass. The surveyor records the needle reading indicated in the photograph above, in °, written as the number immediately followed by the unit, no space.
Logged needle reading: 10°
